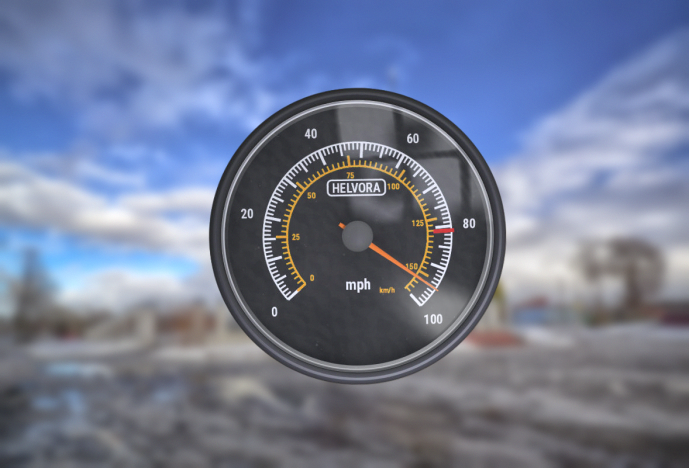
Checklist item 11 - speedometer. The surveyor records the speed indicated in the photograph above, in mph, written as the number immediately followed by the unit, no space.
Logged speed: 95mph
